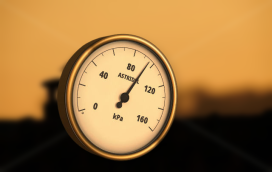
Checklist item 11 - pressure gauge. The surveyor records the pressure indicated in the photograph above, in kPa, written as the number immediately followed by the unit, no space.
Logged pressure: 95kPa
